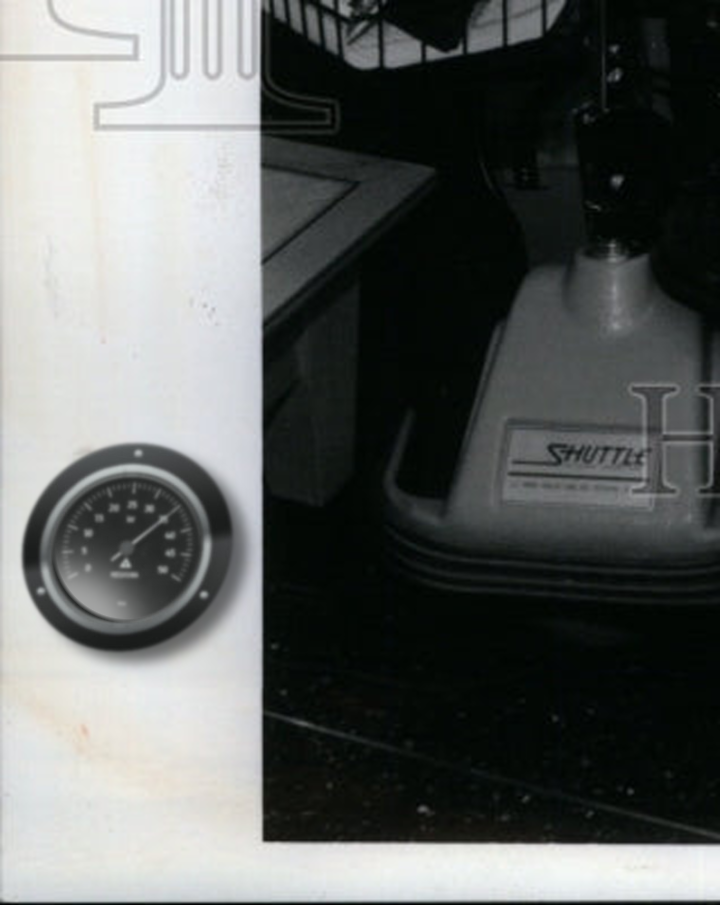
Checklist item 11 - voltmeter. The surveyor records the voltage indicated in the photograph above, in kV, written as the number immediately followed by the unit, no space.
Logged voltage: 35kV
